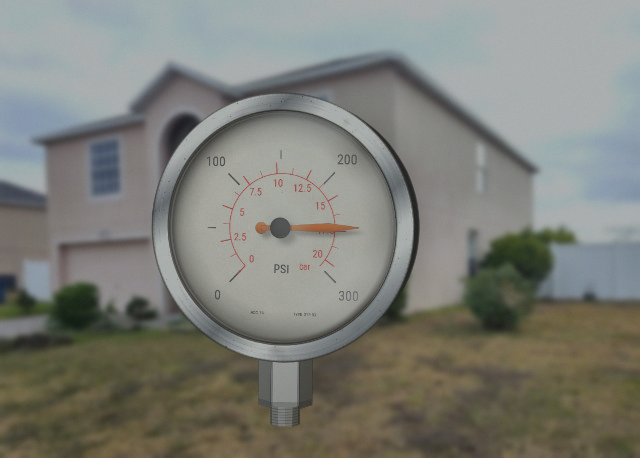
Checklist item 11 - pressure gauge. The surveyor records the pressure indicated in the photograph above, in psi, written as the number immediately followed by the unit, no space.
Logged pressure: 250psi
